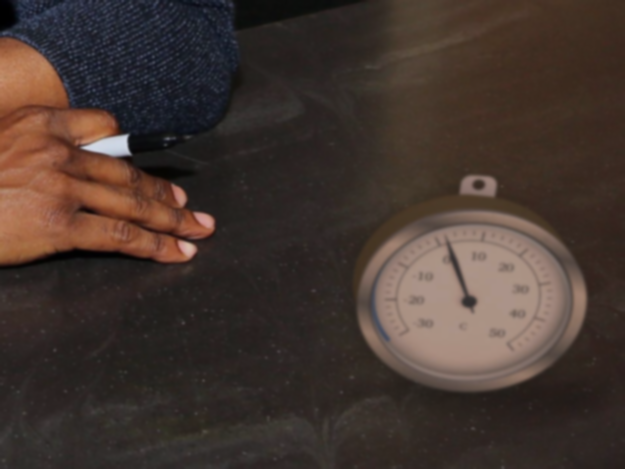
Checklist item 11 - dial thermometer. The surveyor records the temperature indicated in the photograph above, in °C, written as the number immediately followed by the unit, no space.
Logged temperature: 2°C
